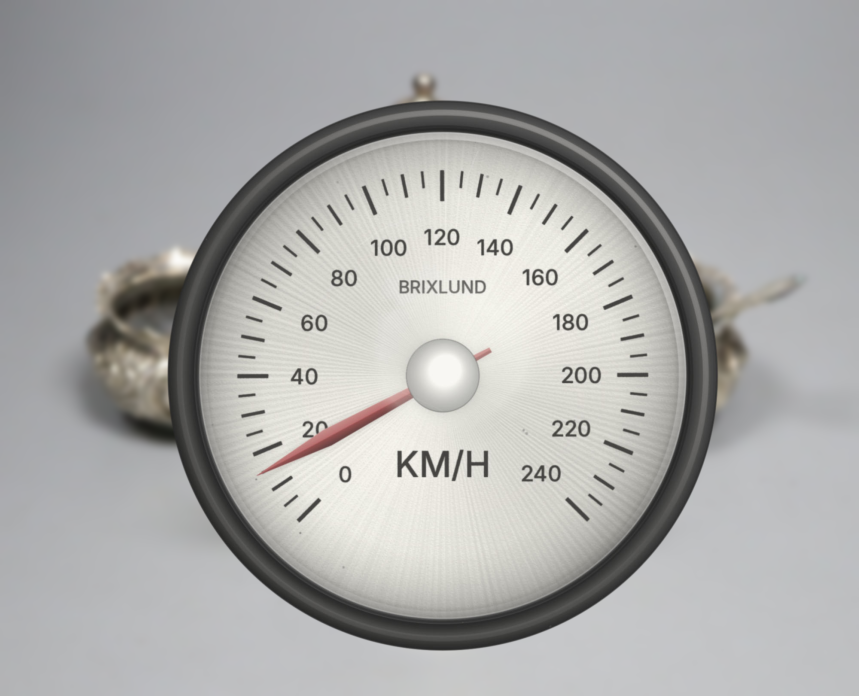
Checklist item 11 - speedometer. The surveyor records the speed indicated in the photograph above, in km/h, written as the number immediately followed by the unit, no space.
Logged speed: 15km/h
